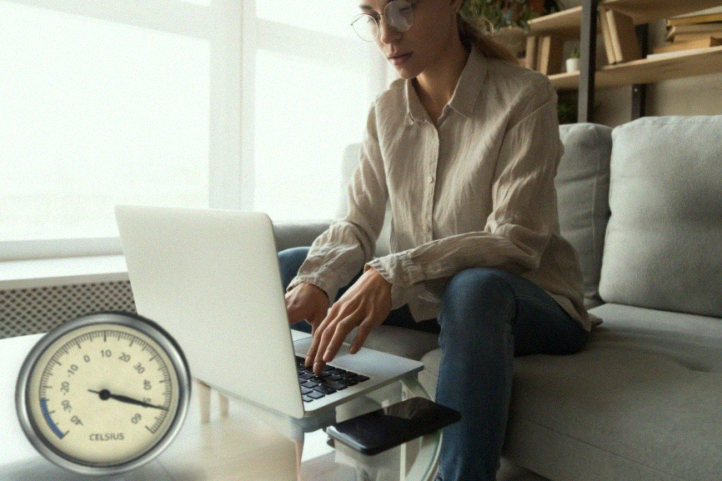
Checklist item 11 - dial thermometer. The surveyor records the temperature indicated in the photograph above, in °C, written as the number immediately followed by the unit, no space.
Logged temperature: 50°C
